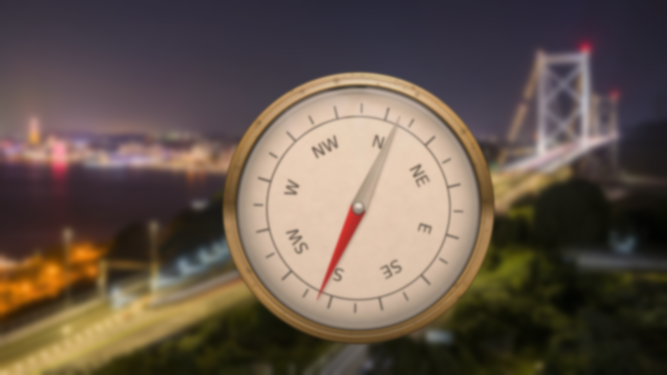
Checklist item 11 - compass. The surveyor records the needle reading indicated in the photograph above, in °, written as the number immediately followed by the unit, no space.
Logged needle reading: 187.5°
